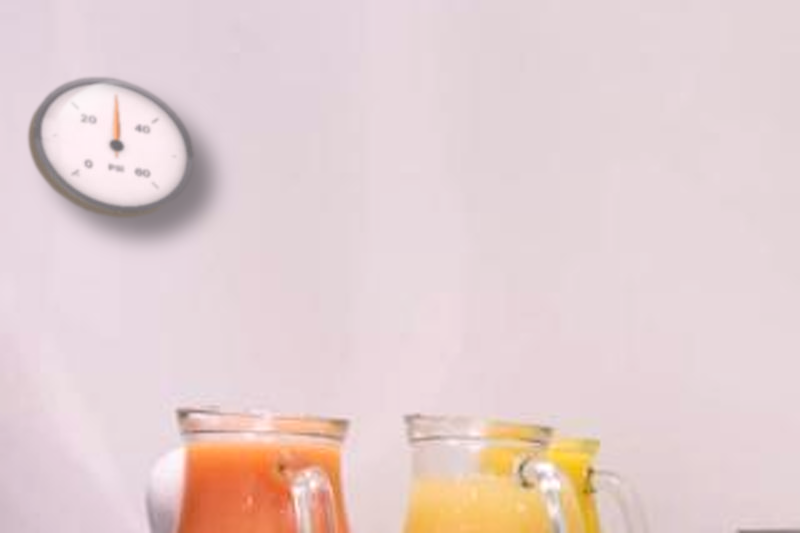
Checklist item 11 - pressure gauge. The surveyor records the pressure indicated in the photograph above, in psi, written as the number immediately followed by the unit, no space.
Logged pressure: 30psi
